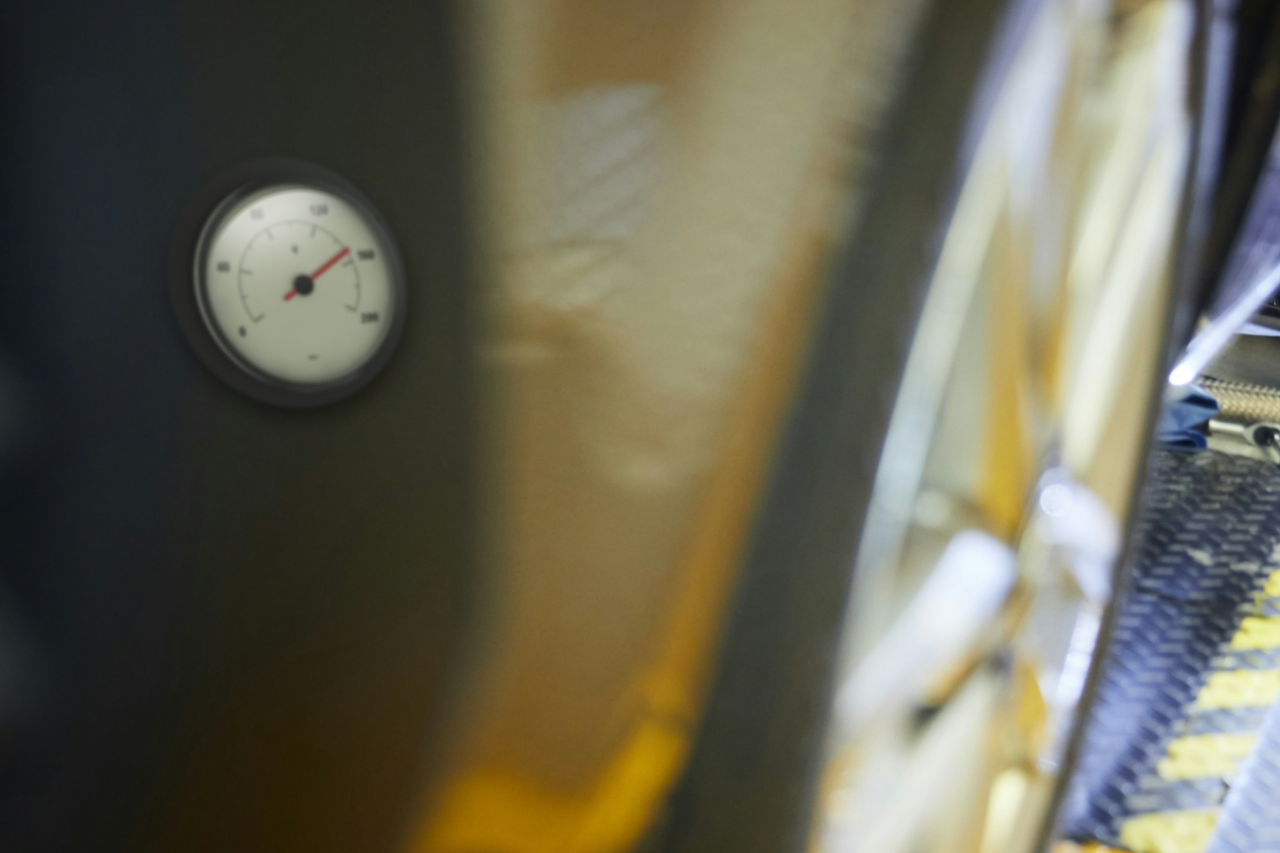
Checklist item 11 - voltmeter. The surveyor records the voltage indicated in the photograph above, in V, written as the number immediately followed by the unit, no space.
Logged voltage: 150V
